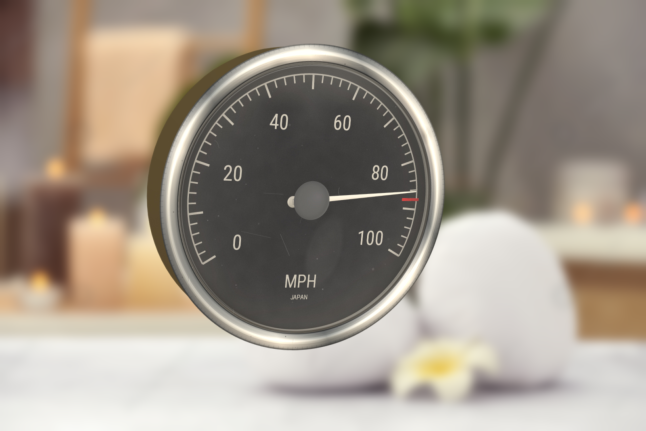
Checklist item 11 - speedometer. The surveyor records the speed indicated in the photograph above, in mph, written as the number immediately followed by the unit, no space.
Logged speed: 86mph
